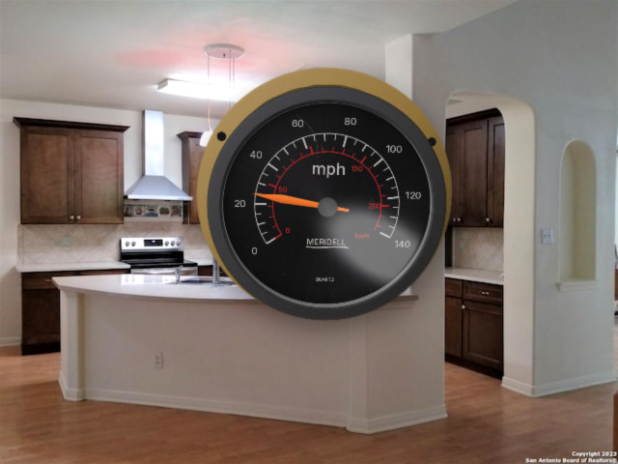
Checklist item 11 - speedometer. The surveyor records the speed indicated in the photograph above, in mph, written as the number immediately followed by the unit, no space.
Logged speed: 25mph
